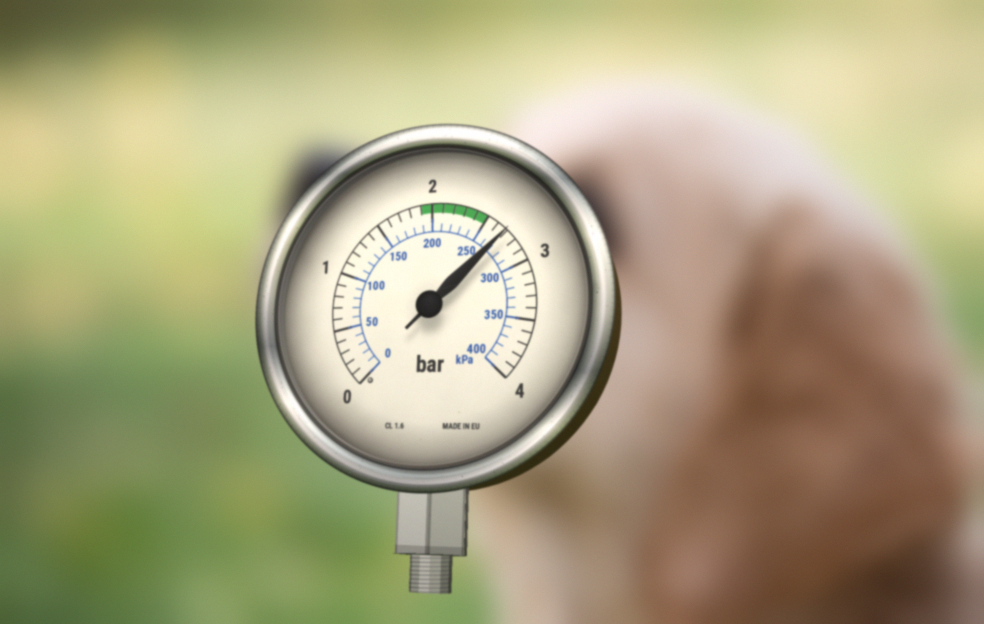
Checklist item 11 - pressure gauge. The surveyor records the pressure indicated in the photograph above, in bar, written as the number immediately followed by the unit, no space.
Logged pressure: 2.7bar
